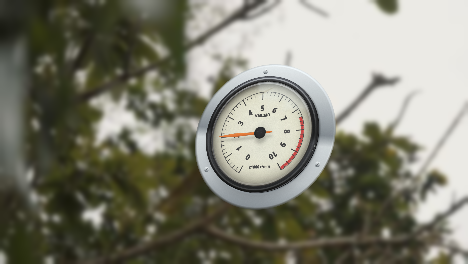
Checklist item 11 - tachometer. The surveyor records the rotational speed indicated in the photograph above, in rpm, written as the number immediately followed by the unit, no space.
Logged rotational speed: 2000rpm
